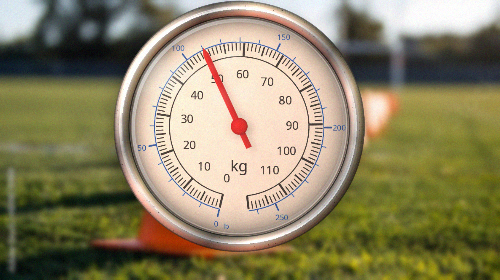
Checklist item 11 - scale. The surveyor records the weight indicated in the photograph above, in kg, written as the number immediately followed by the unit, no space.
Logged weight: 50kg
